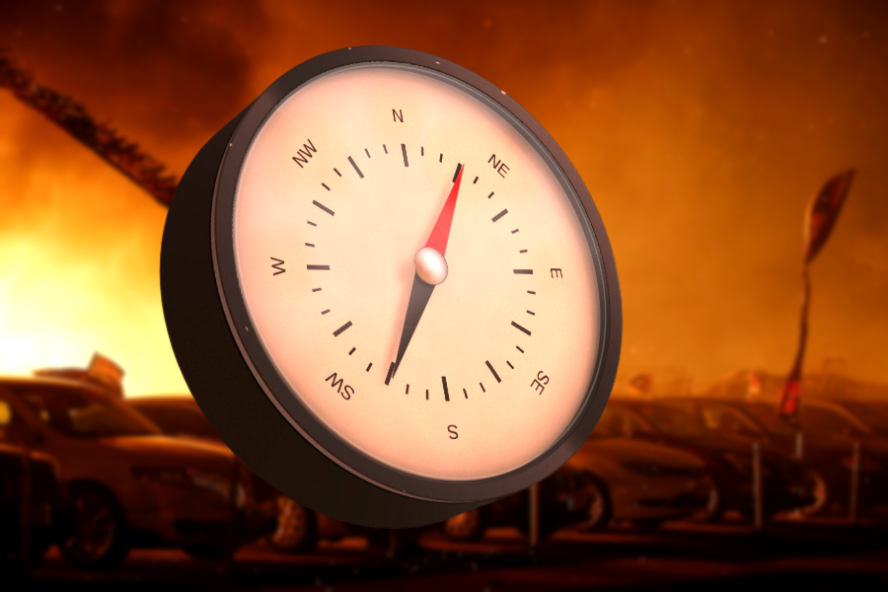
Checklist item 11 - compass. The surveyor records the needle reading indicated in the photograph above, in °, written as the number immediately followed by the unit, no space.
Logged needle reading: 30°
